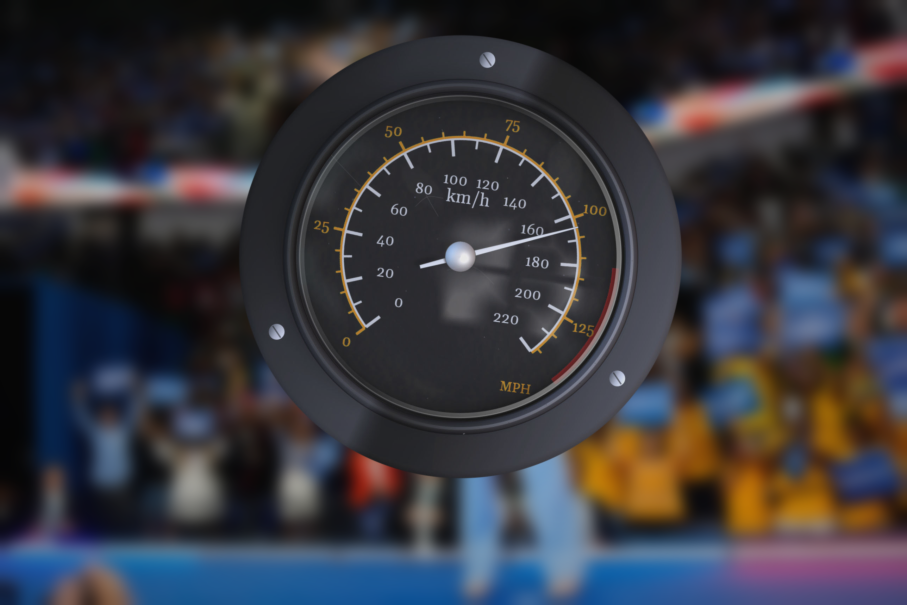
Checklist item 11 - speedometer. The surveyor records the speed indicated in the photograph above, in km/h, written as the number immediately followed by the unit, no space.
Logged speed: 165km/h
